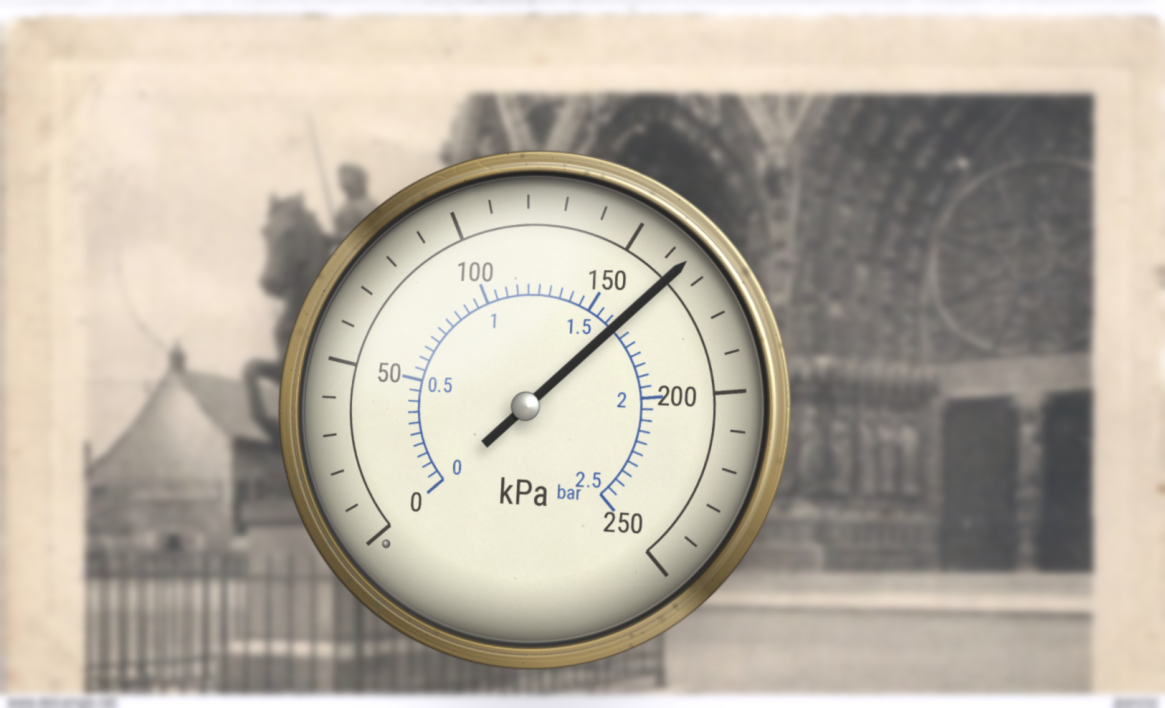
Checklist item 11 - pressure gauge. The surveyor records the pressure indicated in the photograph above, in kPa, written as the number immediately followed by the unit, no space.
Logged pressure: 165kPa
